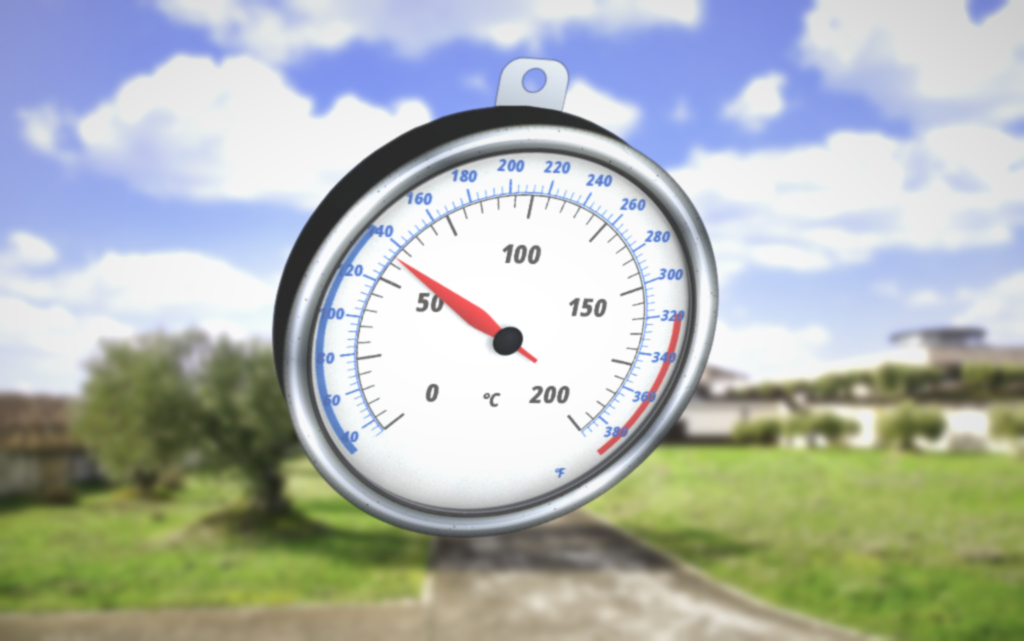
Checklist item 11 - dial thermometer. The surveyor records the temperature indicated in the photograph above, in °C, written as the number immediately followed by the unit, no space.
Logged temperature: 57.5°C
